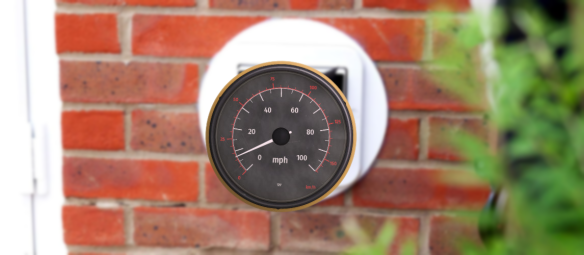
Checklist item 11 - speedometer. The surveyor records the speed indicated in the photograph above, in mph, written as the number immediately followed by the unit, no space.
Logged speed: 7.5mph
